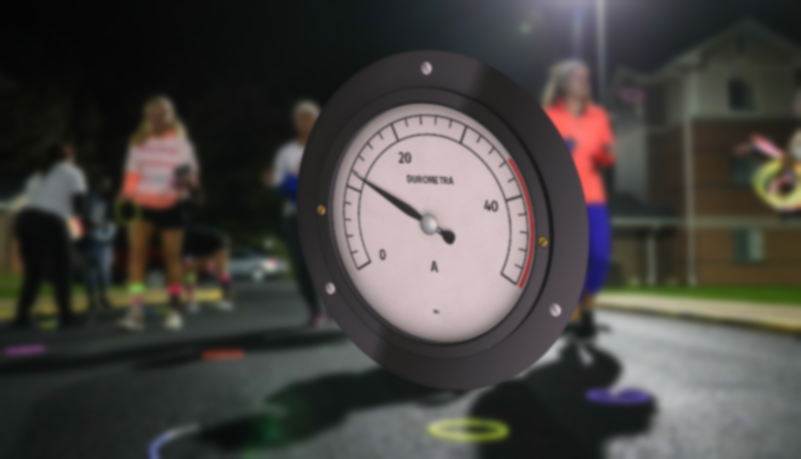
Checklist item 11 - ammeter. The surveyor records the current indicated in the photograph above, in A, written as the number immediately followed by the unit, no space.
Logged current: 12A
